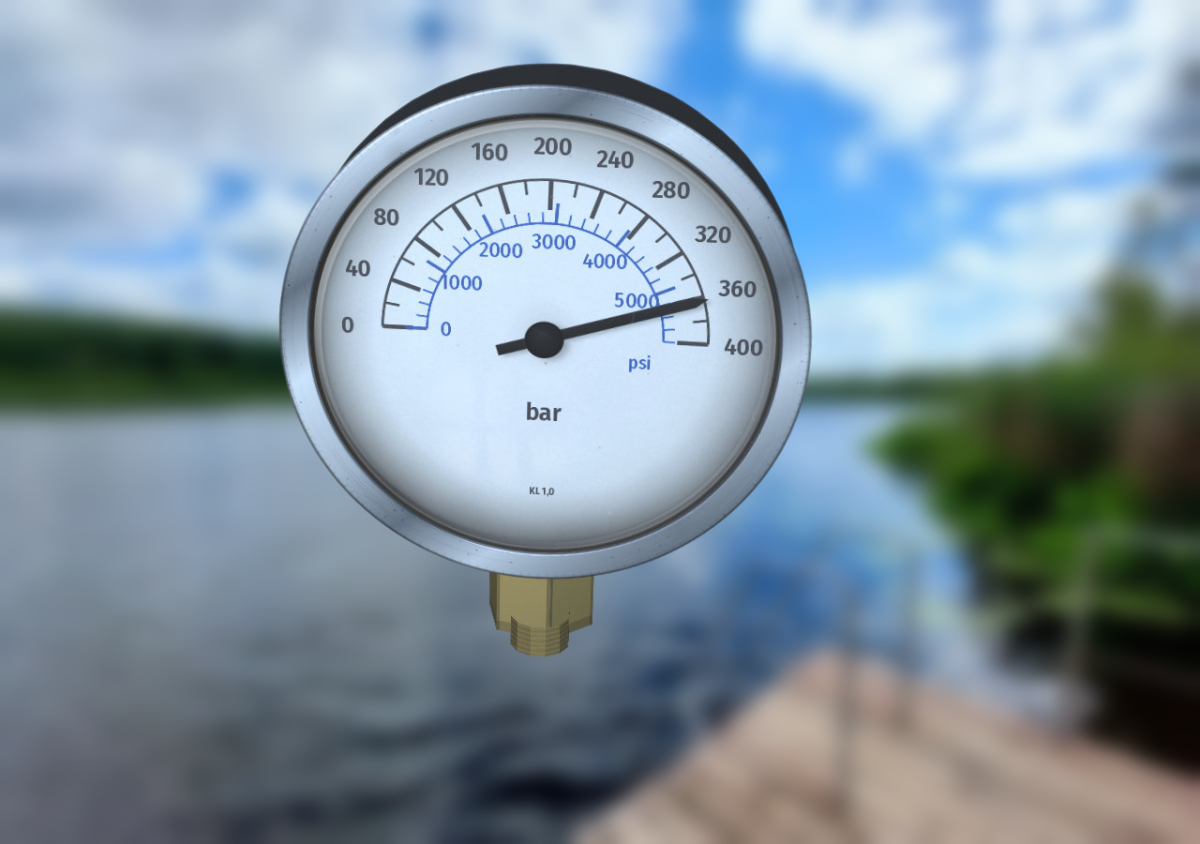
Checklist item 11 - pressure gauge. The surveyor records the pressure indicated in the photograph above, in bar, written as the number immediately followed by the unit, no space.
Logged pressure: 360bar
